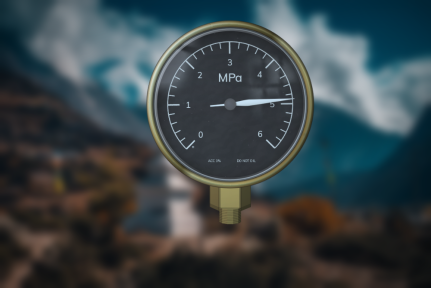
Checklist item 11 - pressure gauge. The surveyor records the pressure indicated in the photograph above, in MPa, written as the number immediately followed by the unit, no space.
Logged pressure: 4.9MPa
